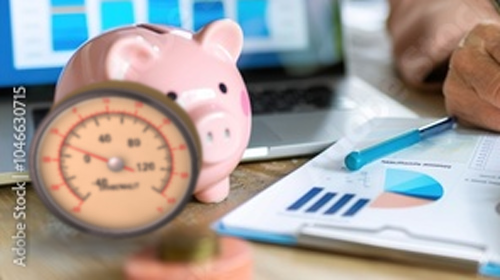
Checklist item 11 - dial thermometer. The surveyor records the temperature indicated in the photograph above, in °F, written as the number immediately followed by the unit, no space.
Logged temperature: 10°F
